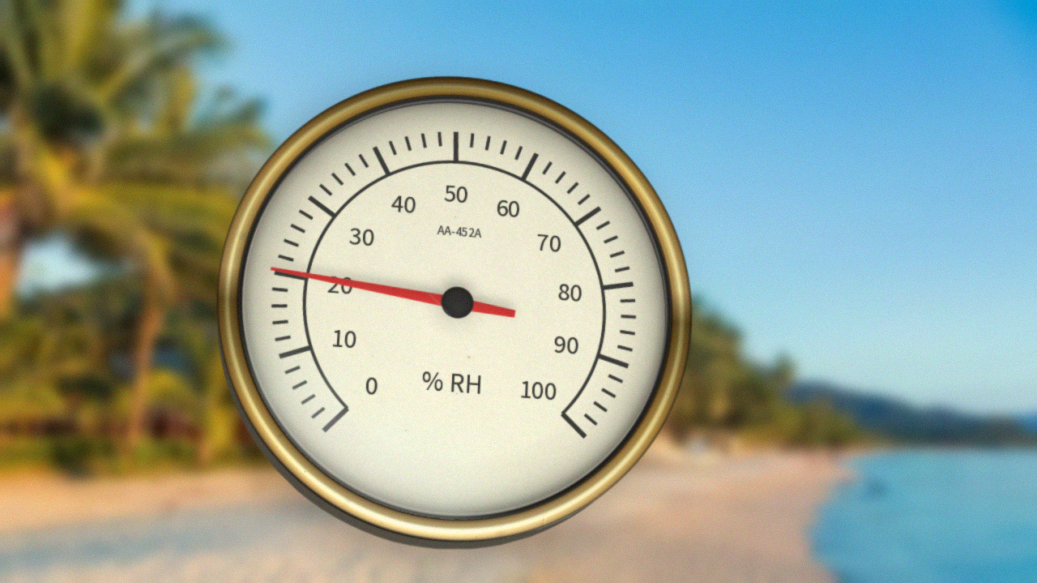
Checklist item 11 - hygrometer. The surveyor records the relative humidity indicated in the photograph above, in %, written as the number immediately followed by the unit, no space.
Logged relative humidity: 20%
